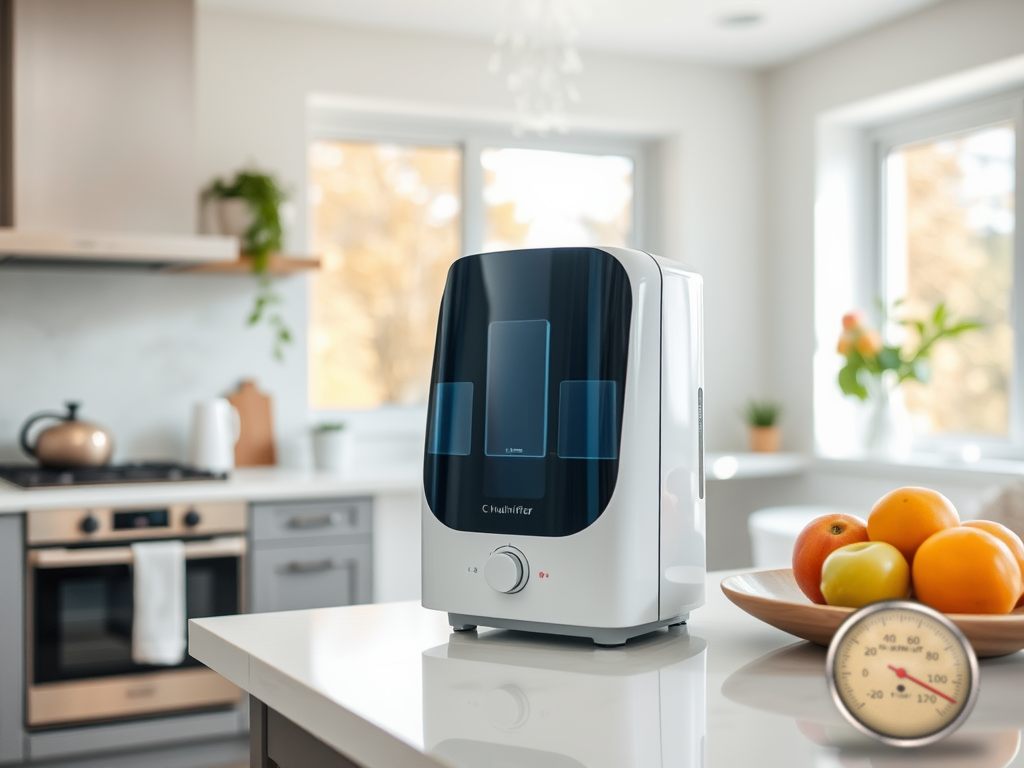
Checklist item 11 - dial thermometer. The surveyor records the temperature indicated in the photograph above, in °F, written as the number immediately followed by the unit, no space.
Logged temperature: 110°F
